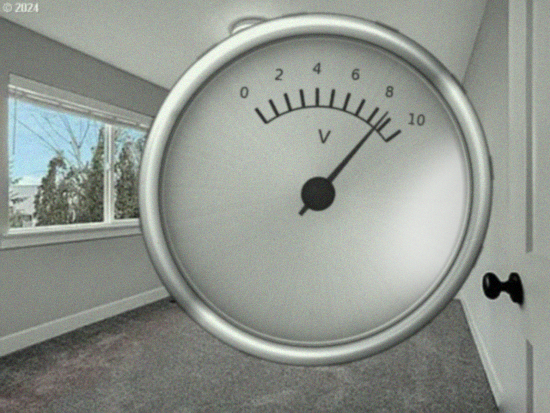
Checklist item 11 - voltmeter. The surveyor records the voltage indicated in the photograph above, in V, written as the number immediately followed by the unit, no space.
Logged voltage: 8.5V
